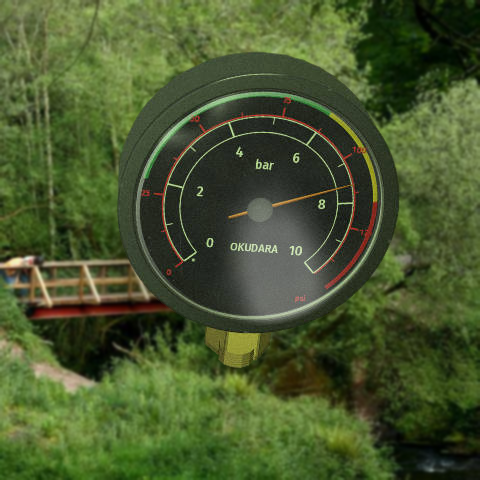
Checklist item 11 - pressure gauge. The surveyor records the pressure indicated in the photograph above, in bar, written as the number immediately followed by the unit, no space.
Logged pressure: 7.5bar
